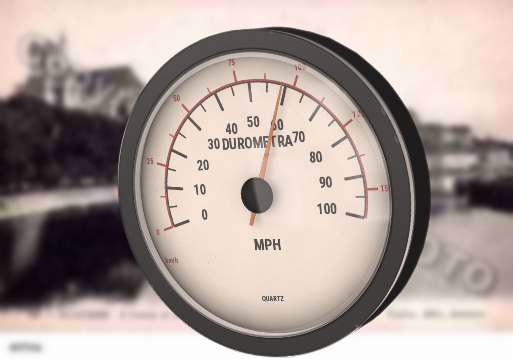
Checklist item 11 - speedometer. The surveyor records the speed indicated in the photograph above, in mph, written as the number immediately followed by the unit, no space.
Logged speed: 60mph
